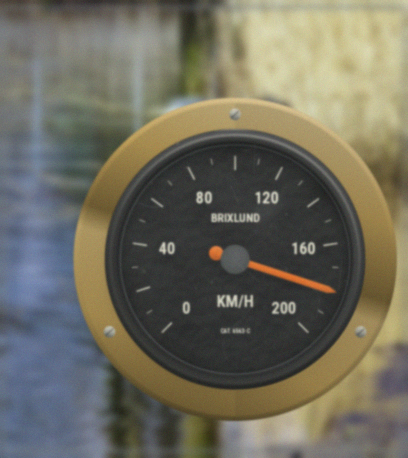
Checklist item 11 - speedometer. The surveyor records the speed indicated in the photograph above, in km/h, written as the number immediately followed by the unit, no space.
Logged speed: 180km/h
